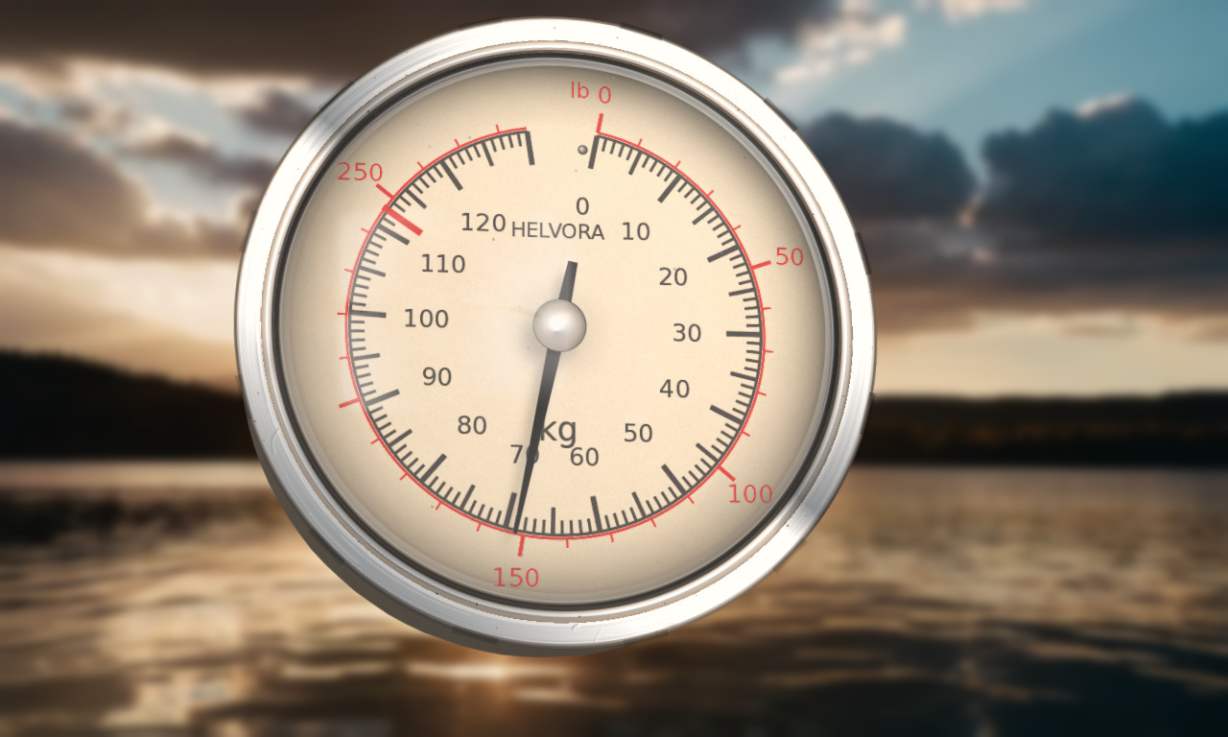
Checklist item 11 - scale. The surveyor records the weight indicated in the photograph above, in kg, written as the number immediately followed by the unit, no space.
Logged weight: 69kg
